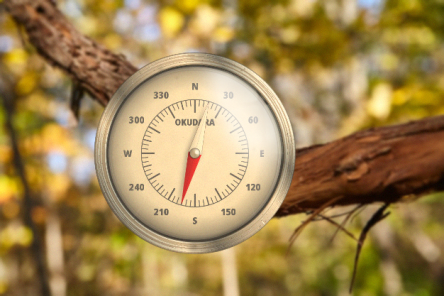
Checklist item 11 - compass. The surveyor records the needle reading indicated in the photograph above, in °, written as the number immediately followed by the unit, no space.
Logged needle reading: 195°
